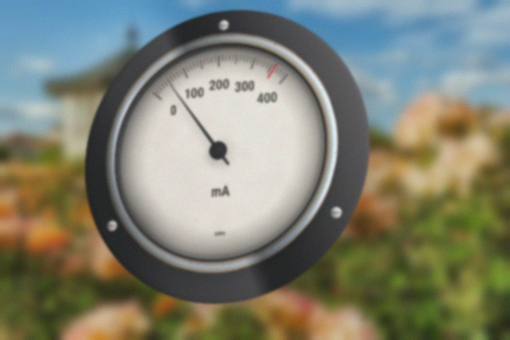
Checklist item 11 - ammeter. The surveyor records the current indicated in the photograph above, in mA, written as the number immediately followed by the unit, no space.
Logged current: 50mA
